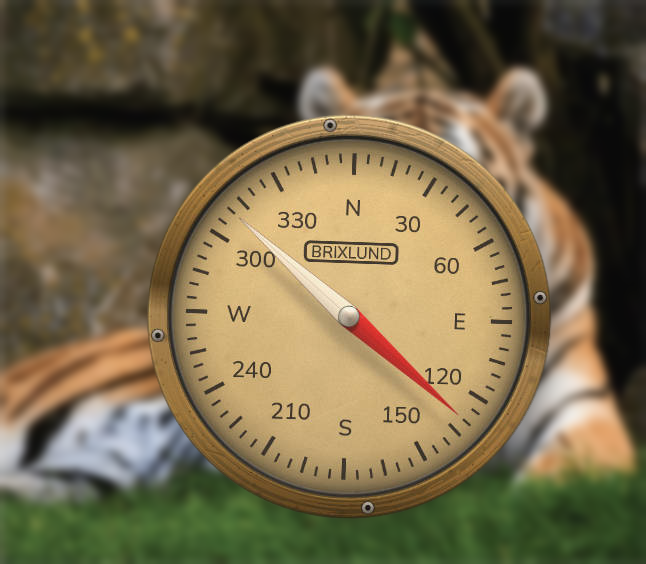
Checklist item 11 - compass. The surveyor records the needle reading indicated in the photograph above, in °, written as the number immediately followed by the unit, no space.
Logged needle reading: 130°
